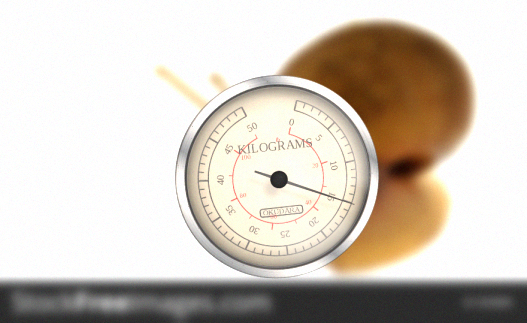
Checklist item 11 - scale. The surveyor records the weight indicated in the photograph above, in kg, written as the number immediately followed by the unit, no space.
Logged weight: 15kg
